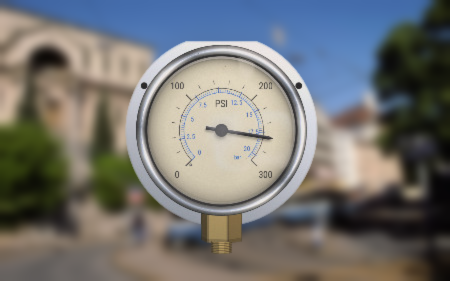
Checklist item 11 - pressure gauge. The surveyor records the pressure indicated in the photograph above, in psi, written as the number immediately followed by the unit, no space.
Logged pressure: 260psi
